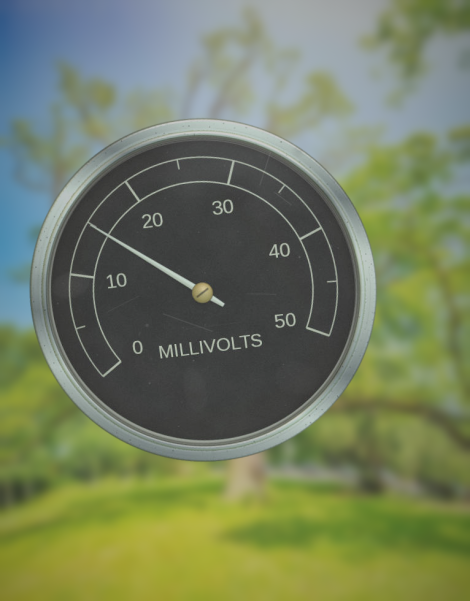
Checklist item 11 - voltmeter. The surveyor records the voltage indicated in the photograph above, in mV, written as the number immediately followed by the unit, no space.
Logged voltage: 15mV
